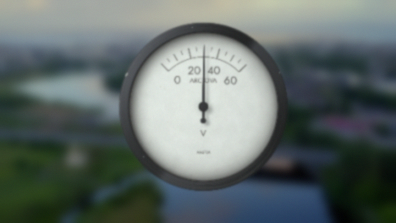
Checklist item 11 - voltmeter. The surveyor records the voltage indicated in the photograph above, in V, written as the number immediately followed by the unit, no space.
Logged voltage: 30V
